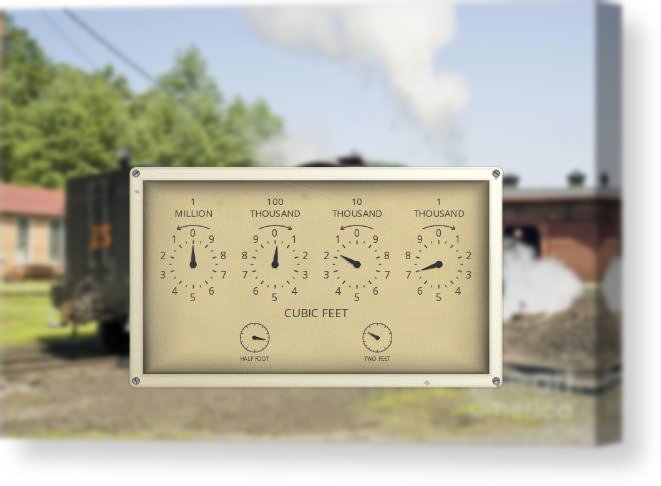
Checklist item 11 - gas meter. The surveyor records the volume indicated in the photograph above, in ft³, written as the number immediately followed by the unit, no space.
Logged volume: 1700ft³
